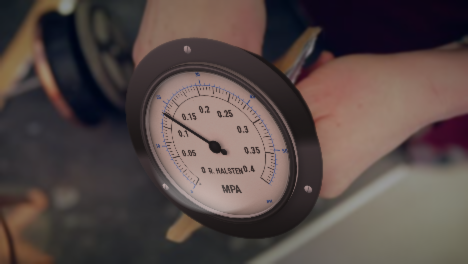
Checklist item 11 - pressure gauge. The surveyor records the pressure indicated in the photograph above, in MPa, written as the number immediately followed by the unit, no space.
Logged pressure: 0.125MPa
